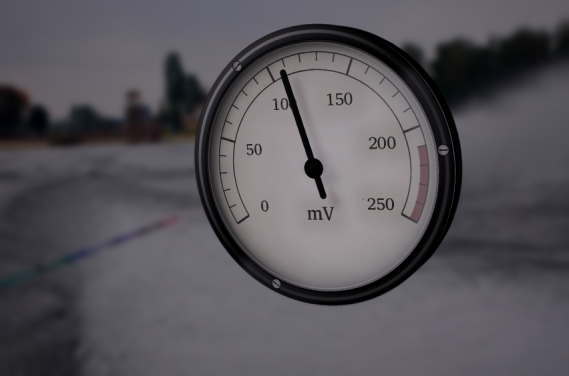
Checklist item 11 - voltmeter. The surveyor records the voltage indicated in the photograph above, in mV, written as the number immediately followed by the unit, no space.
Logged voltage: 110mV
